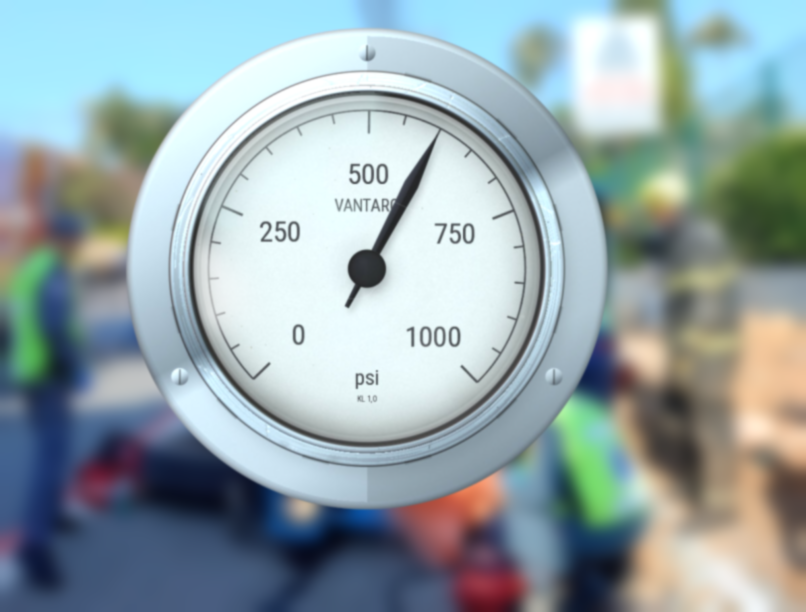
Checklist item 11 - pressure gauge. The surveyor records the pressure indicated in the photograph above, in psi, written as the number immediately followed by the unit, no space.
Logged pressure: 600psi
